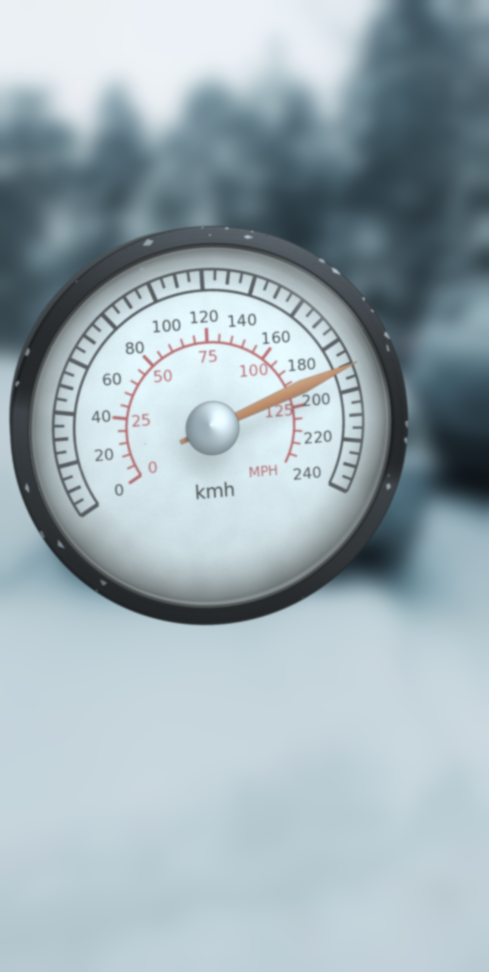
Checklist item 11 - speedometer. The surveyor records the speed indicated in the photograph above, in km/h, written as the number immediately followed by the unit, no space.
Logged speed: 190km/h
